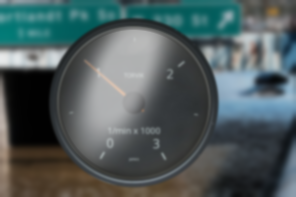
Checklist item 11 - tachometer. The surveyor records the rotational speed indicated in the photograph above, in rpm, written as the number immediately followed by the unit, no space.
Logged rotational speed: 1000rpm
